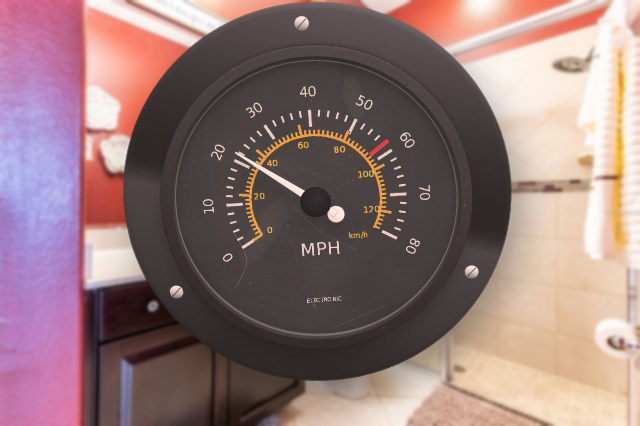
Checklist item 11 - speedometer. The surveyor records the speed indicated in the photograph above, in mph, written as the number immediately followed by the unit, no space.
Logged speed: 22mph
